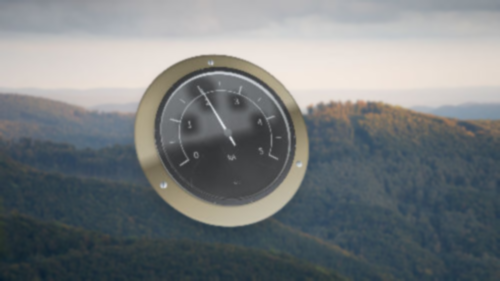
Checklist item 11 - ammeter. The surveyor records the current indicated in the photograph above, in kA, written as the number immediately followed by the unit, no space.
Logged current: 2kA
